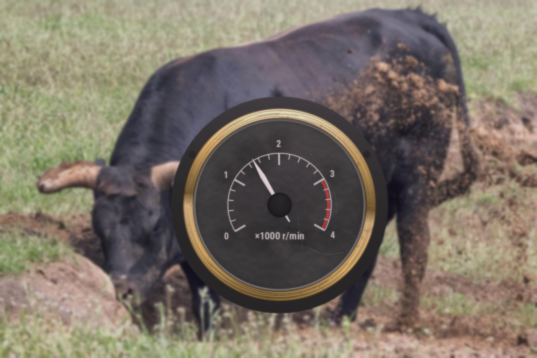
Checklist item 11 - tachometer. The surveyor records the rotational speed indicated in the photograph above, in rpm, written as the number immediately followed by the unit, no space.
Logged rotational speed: 1500rpm
